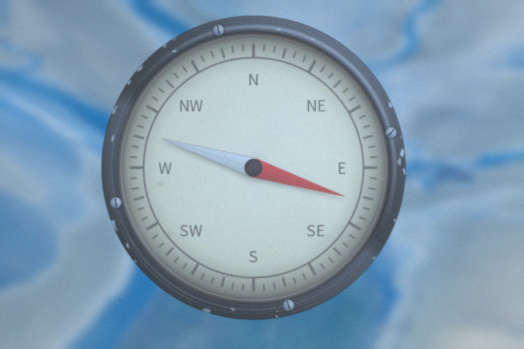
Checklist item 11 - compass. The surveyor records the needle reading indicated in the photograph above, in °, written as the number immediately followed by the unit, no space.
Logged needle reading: 107.5°
